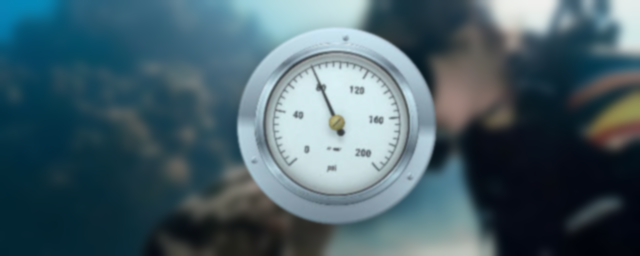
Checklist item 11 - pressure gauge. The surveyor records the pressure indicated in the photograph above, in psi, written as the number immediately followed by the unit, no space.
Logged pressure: 80psi
